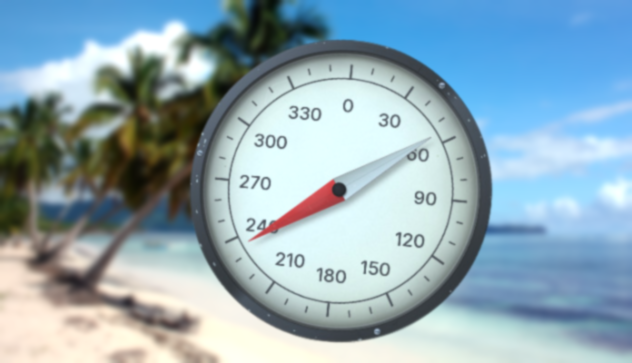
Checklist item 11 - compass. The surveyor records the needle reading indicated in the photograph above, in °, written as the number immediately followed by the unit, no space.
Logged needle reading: 235°
